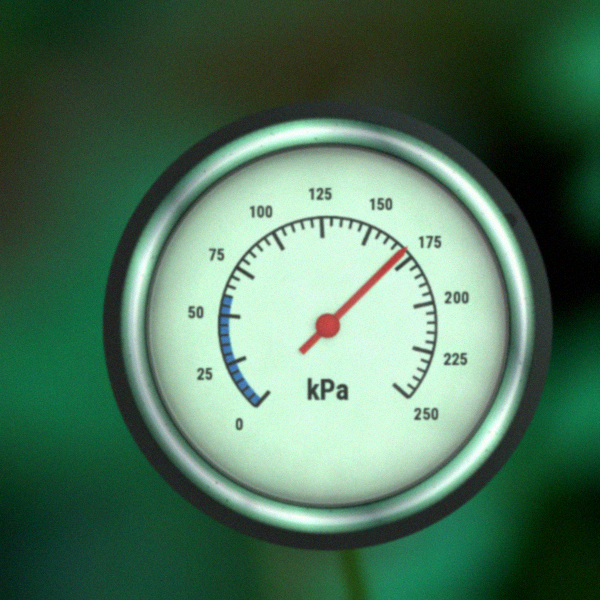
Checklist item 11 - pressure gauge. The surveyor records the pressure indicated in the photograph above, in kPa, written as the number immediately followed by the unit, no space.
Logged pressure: 170kPa
